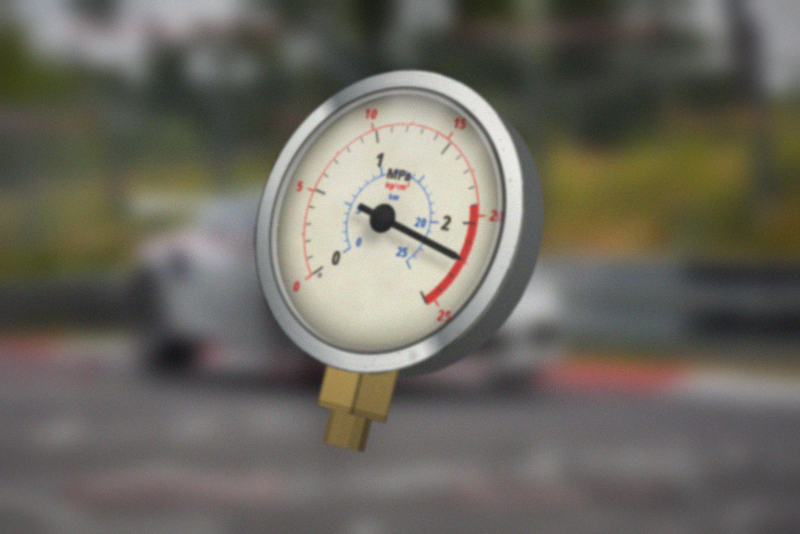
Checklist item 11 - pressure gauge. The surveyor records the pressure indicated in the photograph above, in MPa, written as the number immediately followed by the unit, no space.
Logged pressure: 2.2MPa
